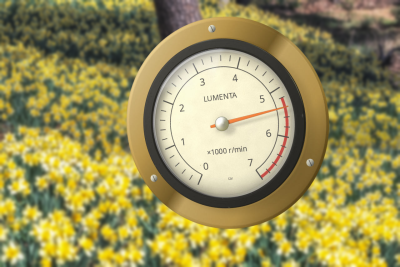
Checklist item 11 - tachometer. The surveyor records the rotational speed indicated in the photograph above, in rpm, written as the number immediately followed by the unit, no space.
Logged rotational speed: 5400rpm
